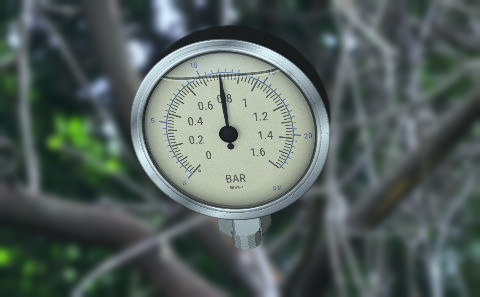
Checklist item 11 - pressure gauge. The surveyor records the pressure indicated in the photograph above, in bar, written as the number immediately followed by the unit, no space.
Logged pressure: 0.8bar
